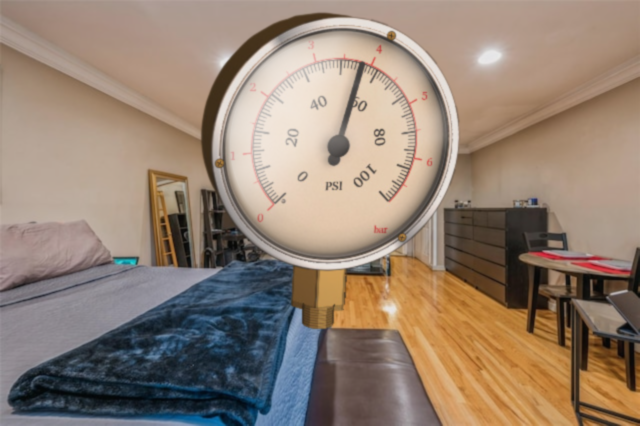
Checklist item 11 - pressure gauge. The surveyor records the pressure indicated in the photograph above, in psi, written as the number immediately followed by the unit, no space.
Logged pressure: 55psi
